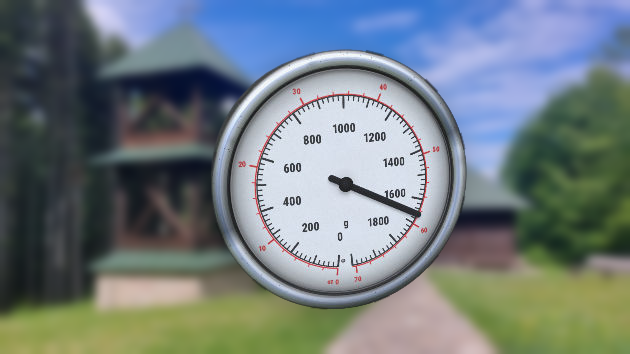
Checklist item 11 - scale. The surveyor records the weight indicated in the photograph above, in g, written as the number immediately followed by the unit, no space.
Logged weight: 1660g
